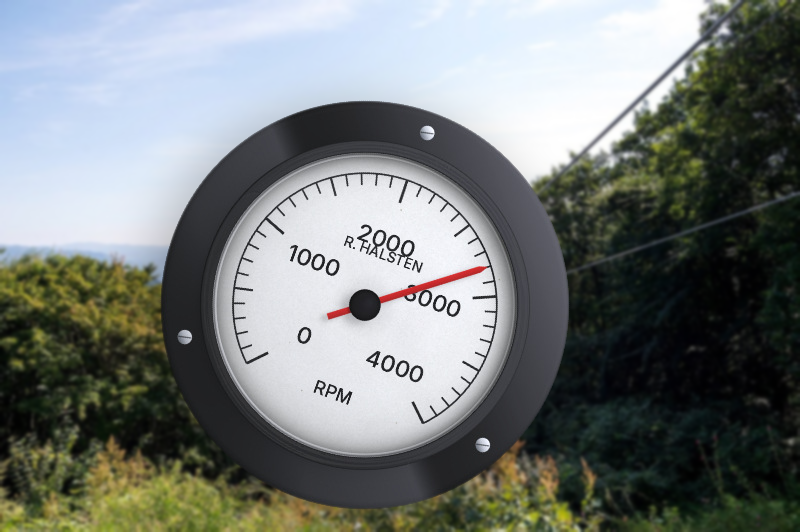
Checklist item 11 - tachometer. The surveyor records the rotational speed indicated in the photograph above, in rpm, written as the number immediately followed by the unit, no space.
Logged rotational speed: 2800rpm
